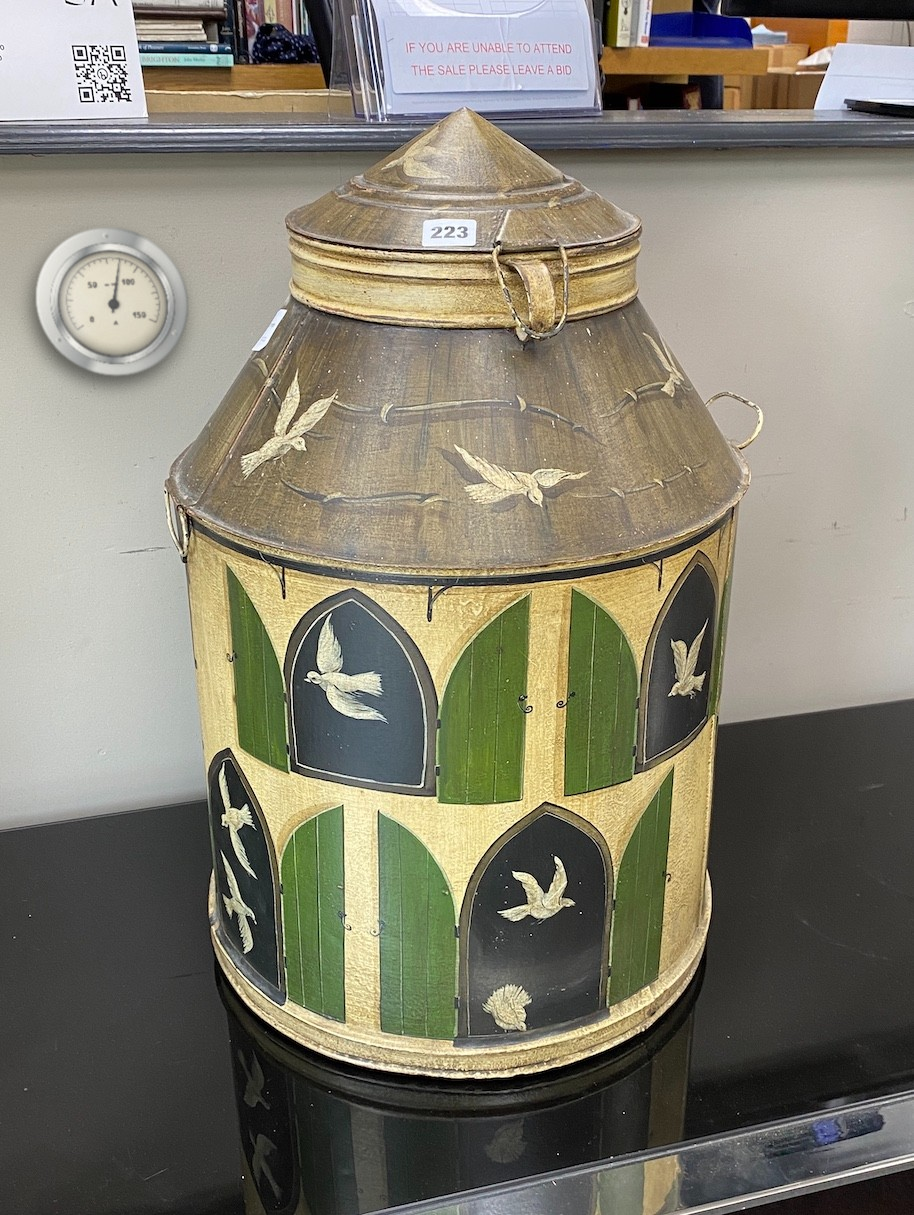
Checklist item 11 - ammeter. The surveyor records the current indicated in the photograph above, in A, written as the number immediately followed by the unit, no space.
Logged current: 85A
